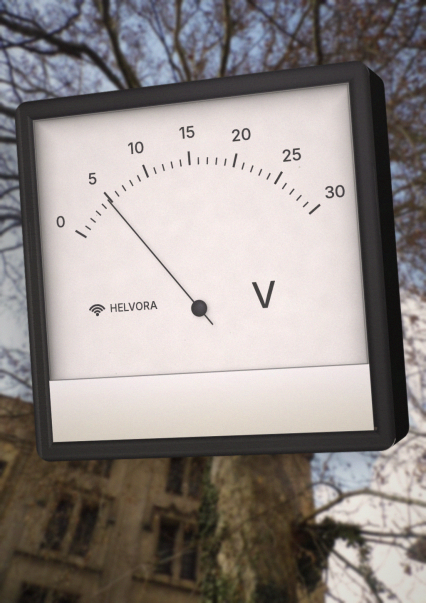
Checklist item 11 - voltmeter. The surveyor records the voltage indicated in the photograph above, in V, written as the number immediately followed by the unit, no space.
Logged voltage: 5V
